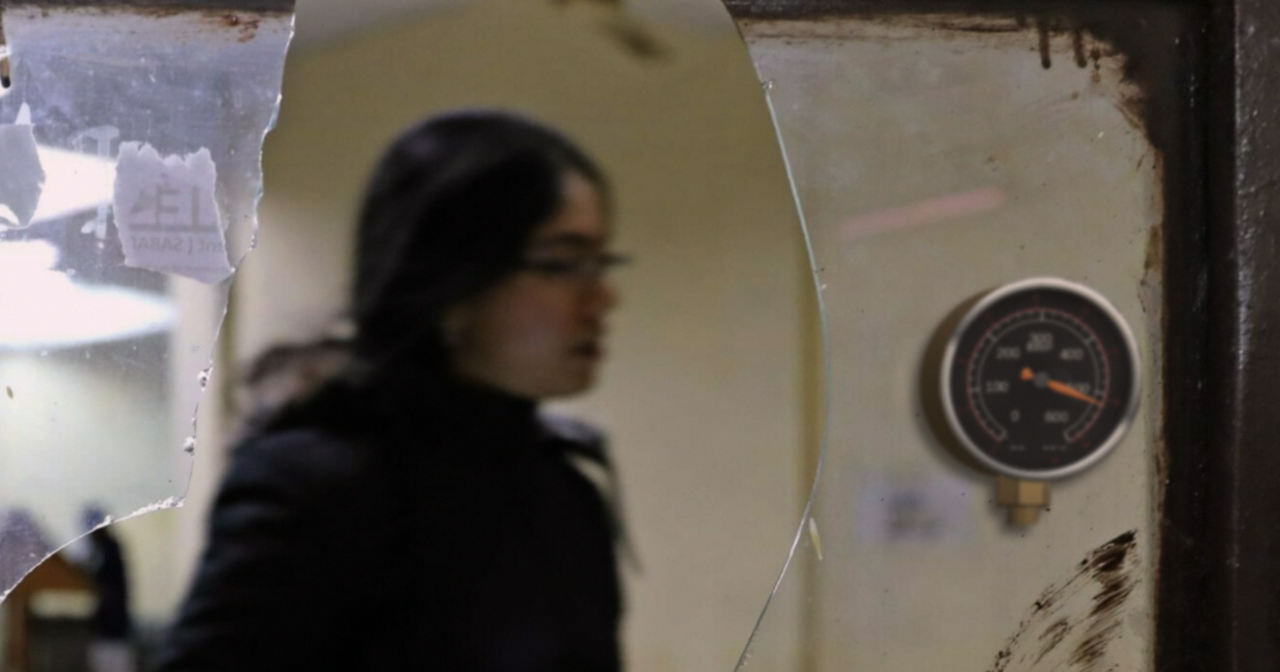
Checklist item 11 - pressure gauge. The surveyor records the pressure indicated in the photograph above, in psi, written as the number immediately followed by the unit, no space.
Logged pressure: 520psi
